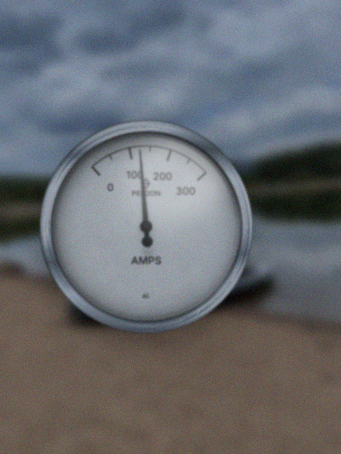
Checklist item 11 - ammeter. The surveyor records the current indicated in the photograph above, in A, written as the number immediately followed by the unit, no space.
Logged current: 125A
